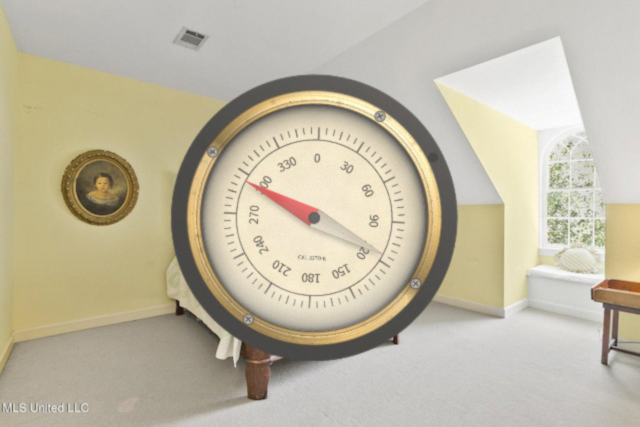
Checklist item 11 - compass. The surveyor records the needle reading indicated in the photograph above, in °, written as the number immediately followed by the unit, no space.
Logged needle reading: 295°
